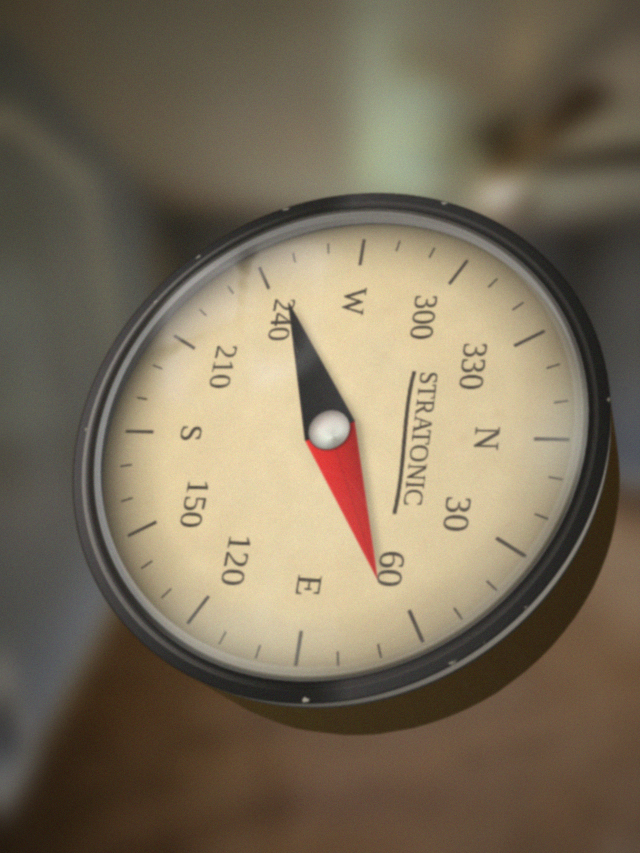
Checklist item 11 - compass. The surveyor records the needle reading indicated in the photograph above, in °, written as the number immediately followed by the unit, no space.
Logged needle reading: 65°
